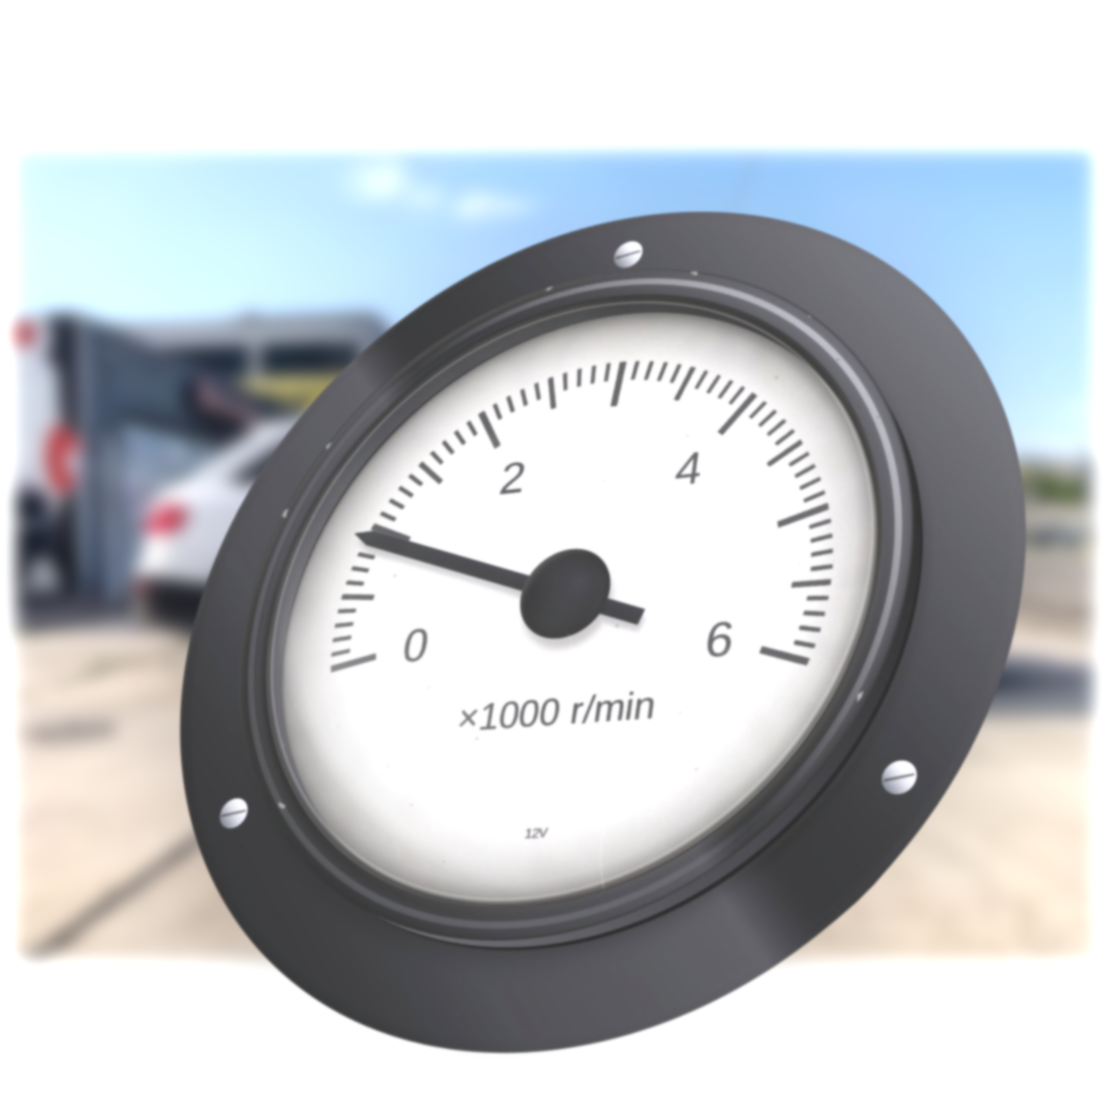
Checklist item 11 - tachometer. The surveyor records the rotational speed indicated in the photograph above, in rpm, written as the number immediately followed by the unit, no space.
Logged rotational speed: 900rpm
